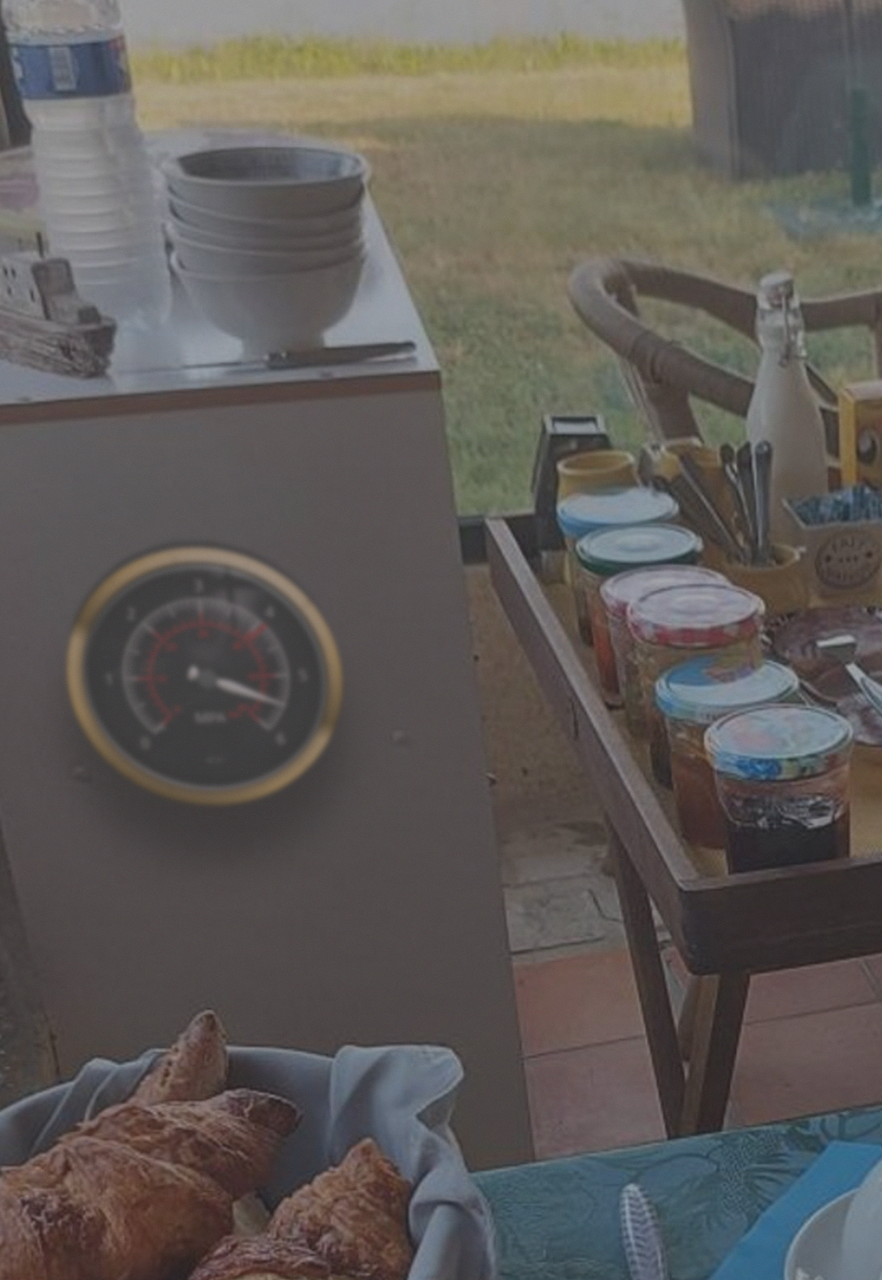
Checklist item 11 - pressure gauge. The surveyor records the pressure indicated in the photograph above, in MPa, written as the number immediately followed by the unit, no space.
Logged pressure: 5.5MPa
